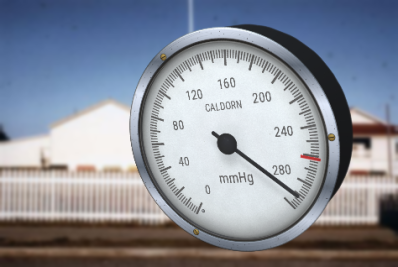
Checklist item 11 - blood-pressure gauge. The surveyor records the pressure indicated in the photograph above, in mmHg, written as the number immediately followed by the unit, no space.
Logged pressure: 290mmHg
